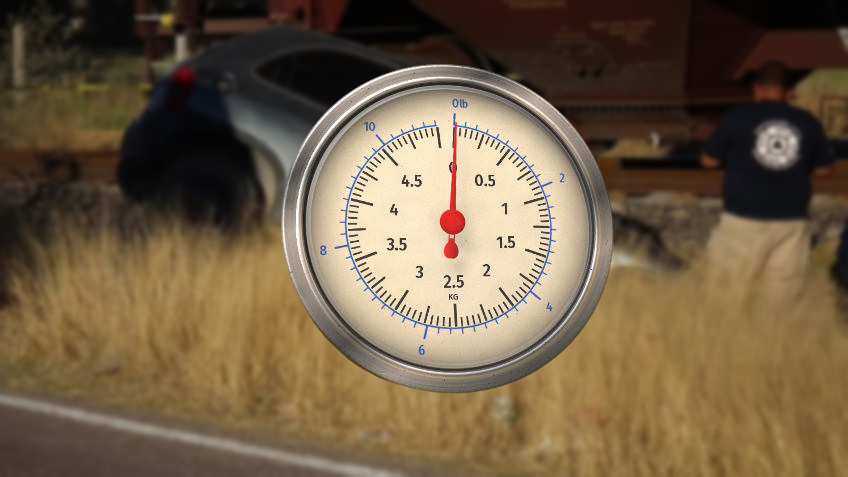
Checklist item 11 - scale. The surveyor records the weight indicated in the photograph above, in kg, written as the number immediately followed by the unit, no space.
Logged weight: 0kg
